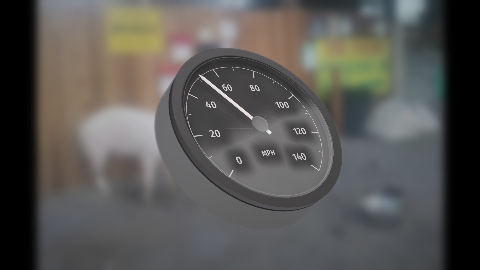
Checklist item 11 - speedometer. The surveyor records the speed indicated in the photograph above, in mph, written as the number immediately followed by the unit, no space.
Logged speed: 50mph
